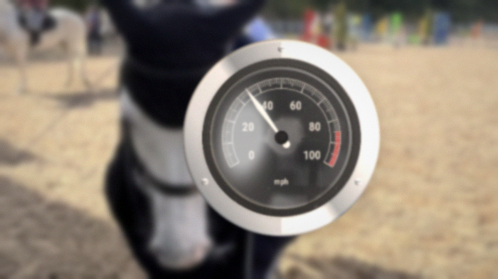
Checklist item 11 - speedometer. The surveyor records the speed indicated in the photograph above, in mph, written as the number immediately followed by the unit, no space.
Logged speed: 35mph
